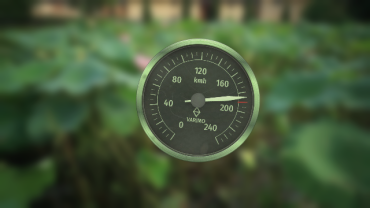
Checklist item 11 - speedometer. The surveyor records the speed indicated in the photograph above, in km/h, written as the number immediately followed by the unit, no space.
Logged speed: 185km/h
